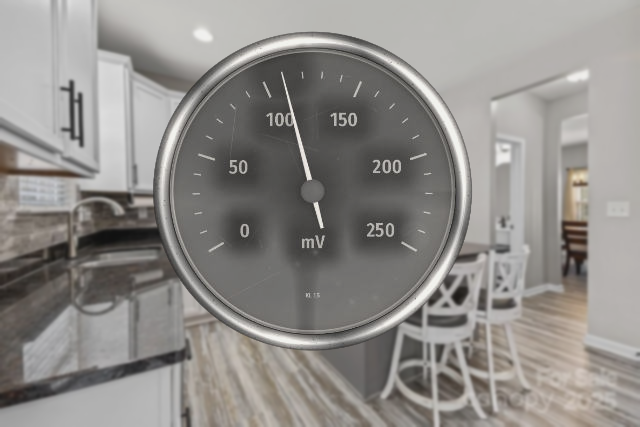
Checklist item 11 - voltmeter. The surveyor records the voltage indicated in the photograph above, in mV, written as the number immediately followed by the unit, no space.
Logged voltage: 110mV
